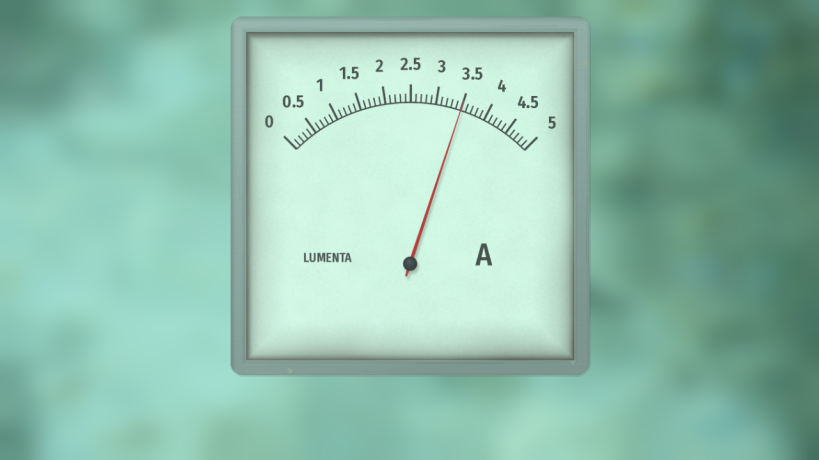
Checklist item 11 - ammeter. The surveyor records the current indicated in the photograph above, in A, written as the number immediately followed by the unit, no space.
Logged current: 3.5A
